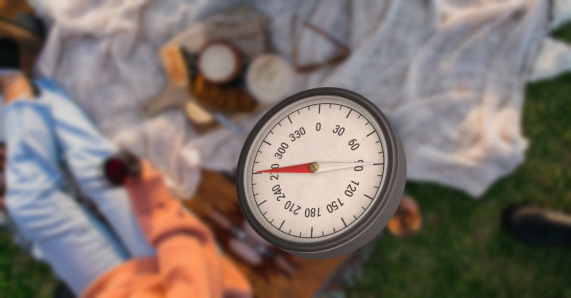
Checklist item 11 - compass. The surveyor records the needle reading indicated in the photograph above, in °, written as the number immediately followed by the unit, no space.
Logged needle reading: 270°
